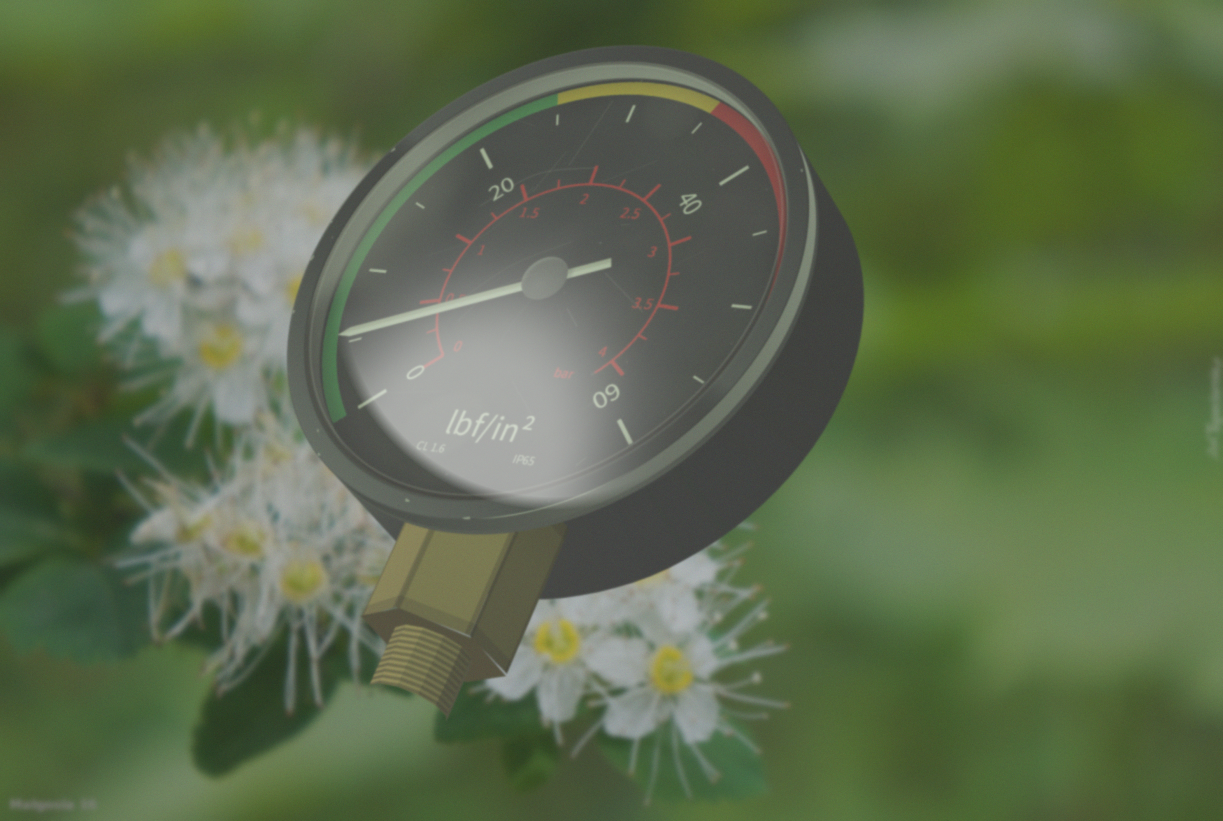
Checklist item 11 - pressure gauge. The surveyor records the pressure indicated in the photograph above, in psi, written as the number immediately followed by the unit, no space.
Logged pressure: 5psi
